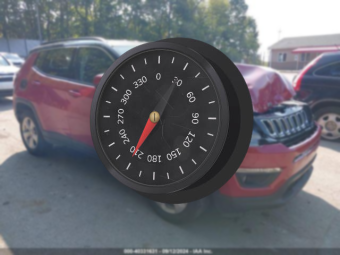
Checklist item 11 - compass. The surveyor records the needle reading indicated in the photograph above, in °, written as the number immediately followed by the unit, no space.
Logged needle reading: 210°
